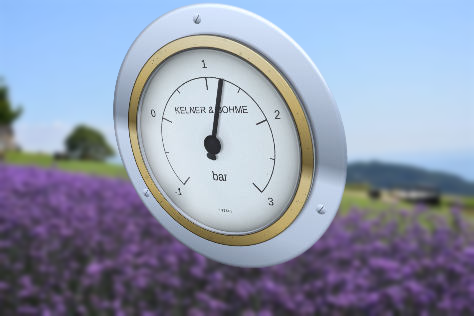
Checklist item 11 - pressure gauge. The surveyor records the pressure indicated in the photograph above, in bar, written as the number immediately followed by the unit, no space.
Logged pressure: 1.25bar
